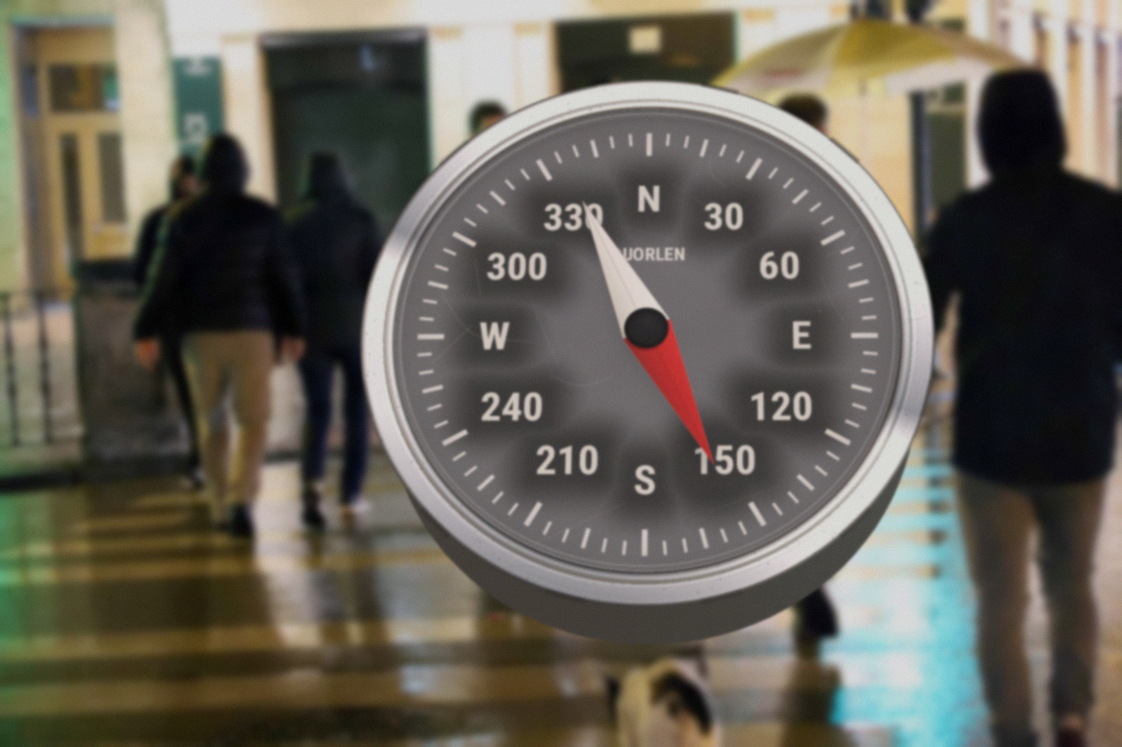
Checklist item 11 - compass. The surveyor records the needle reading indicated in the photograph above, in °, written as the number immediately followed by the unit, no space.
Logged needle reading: 155°
